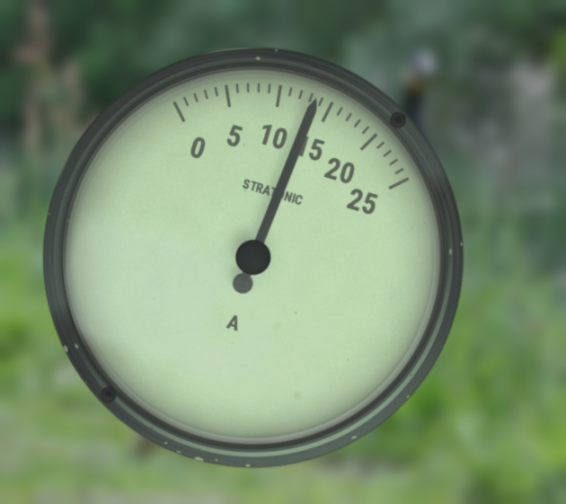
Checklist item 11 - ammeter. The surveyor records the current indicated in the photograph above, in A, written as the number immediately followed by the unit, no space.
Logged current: 13.5A
